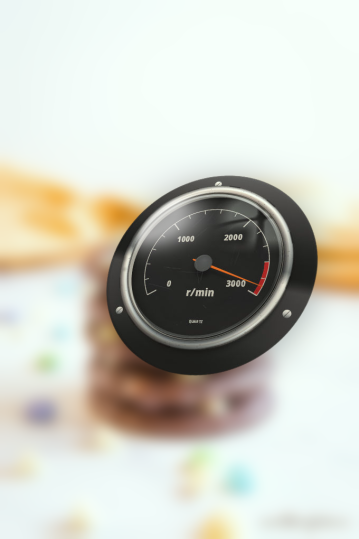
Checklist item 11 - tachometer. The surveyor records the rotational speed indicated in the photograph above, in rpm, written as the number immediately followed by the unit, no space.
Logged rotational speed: 2900rpm
